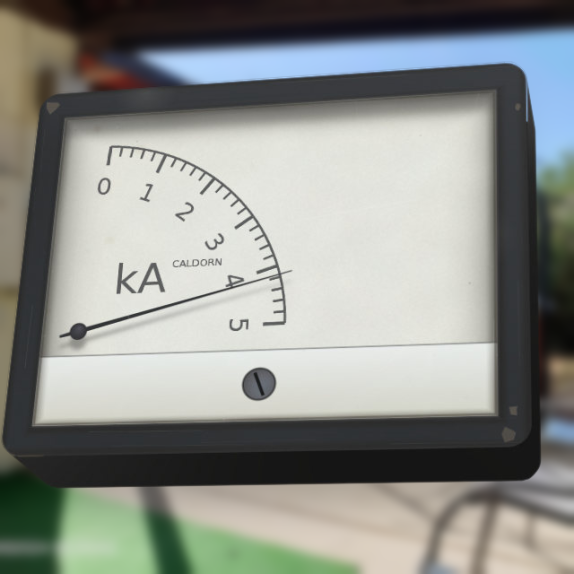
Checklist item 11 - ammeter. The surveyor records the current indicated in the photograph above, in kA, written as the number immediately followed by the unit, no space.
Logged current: 4.2kA
